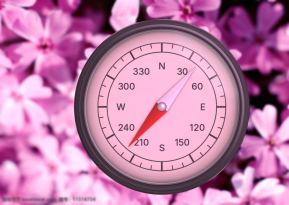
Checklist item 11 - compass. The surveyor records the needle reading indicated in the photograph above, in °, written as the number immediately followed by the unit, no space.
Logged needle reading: 220°
